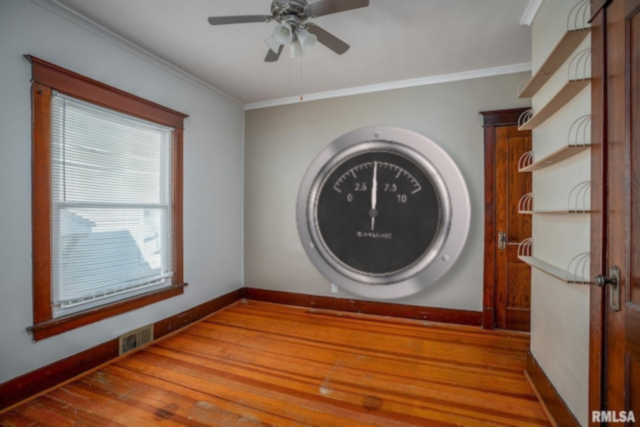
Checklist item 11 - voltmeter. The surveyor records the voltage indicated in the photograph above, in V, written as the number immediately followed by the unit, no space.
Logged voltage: 5V
